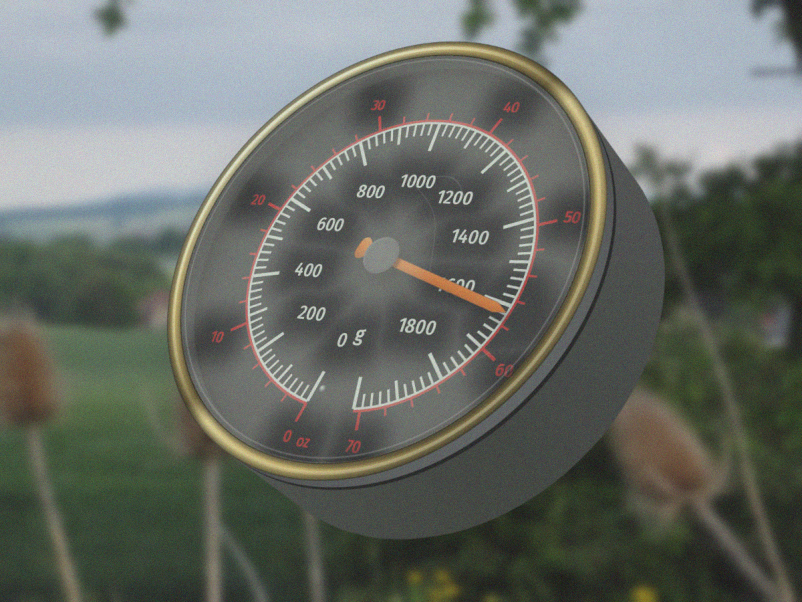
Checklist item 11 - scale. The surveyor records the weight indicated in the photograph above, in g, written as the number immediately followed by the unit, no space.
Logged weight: 1620g
